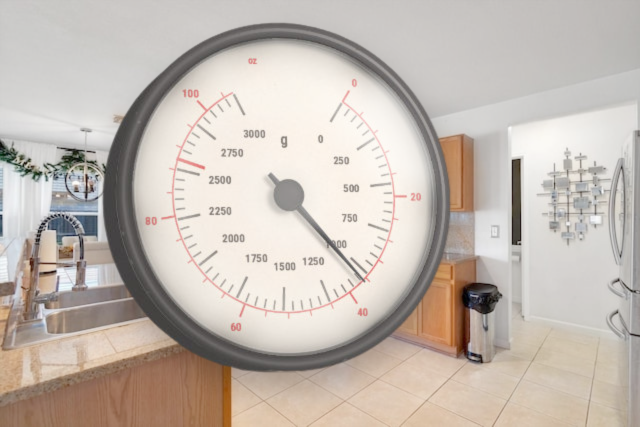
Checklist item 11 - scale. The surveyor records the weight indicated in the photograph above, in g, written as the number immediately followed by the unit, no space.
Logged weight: 1050g
